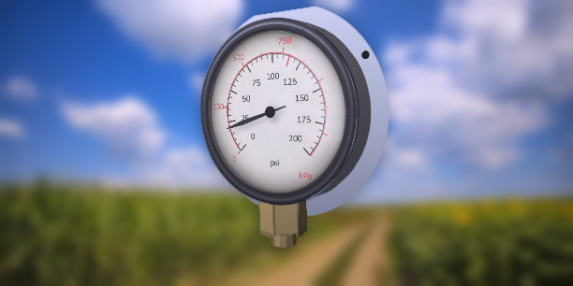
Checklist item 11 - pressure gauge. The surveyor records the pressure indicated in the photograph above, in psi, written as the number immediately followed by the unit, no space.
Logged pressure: 20psi
